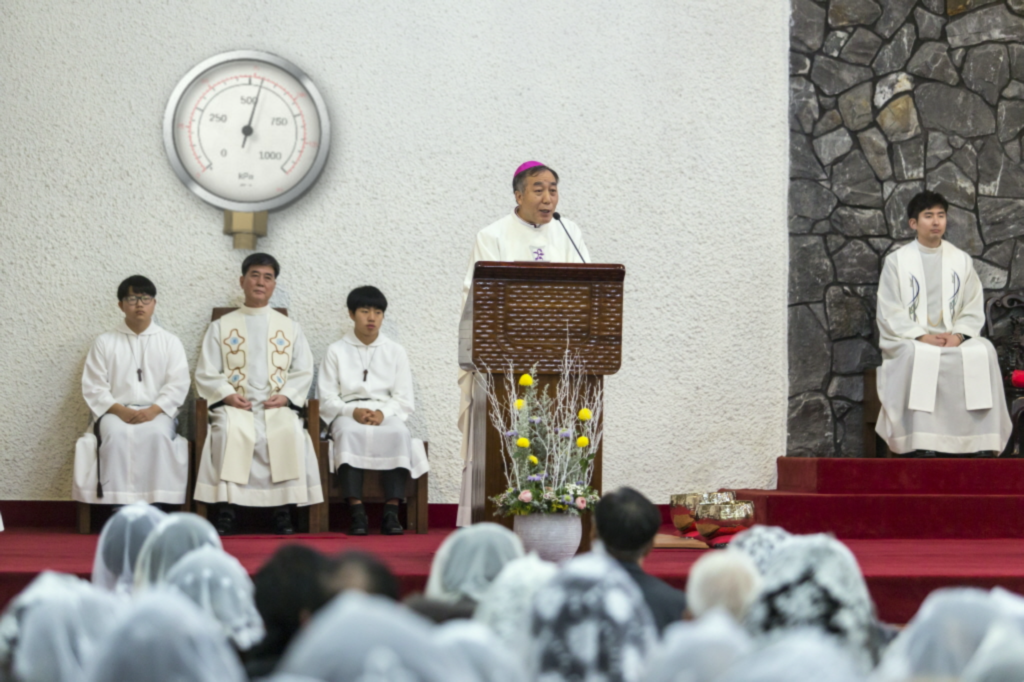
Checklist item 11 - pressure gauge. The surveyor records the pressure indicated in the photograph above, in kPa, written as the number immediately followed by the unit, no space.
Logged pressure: 550kPa
